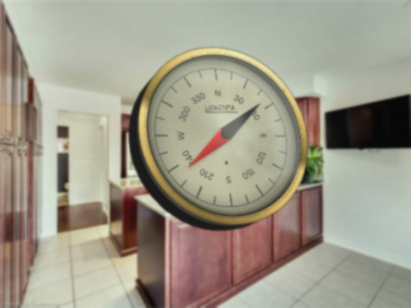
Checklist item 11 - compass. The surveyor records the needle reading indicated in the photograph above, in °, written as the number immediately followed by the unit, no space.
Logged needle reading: 232.5°
